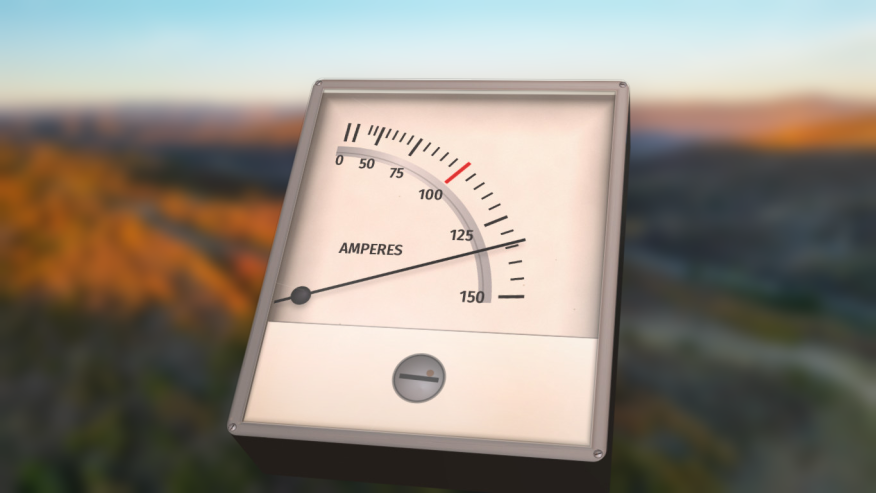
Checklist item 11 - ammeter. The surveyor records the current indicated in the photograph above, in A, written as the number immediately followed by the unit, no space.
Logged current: 135A
